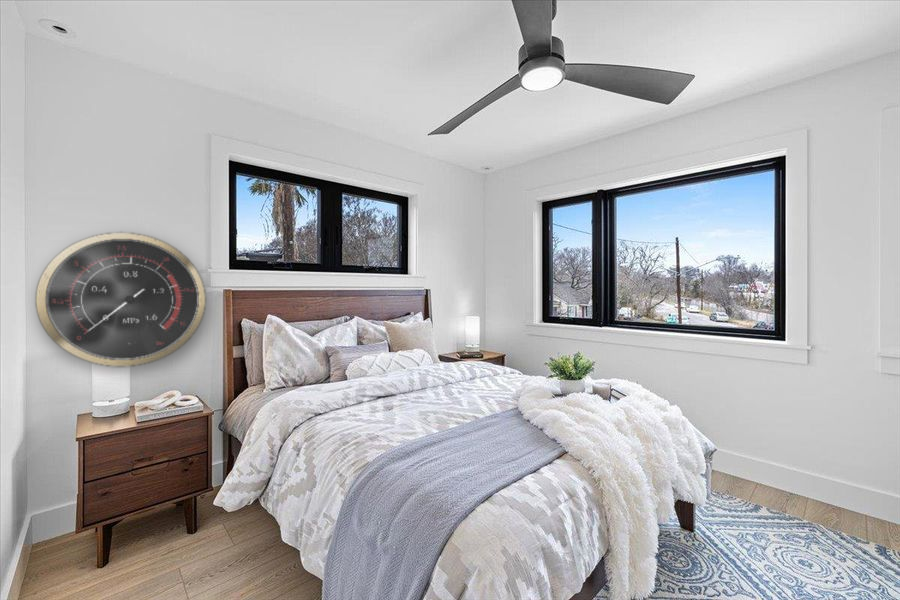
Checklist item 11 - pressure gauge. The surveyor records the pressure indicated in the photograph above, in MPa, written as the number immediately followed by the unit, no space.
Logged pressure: 0MPa
